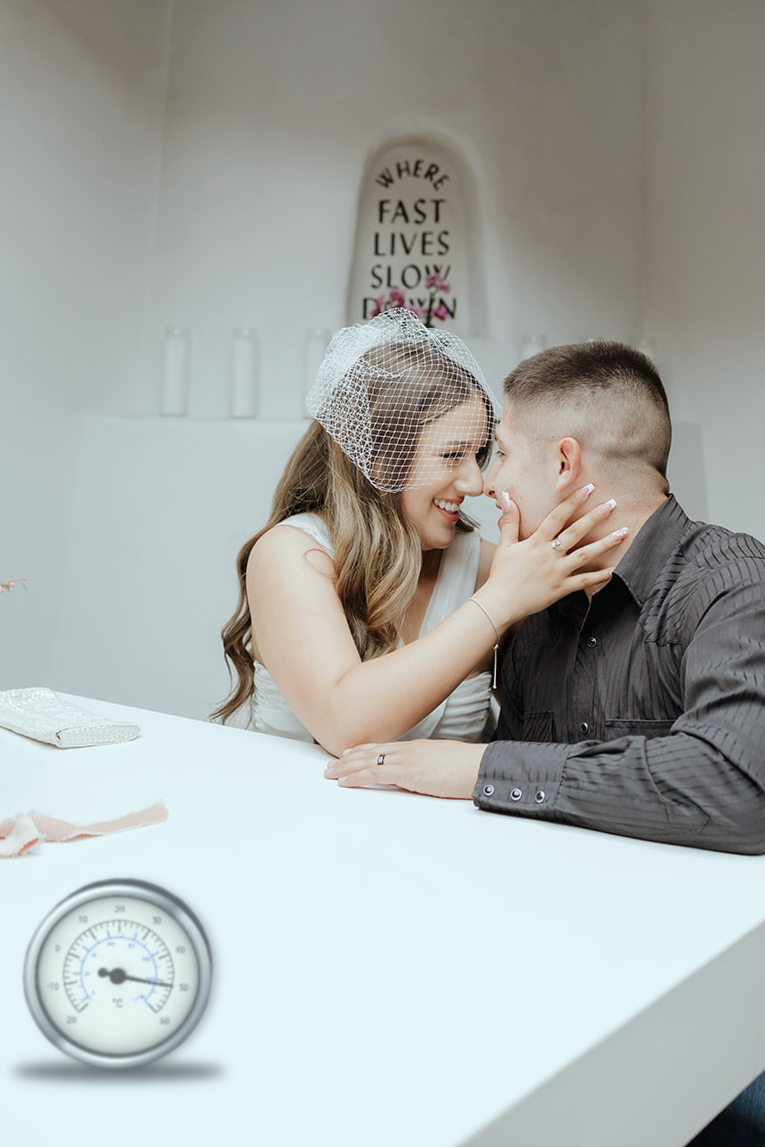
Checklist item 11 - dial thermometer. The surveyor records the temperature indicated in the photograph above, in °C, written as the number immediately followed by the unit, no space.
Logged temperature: 50°C
